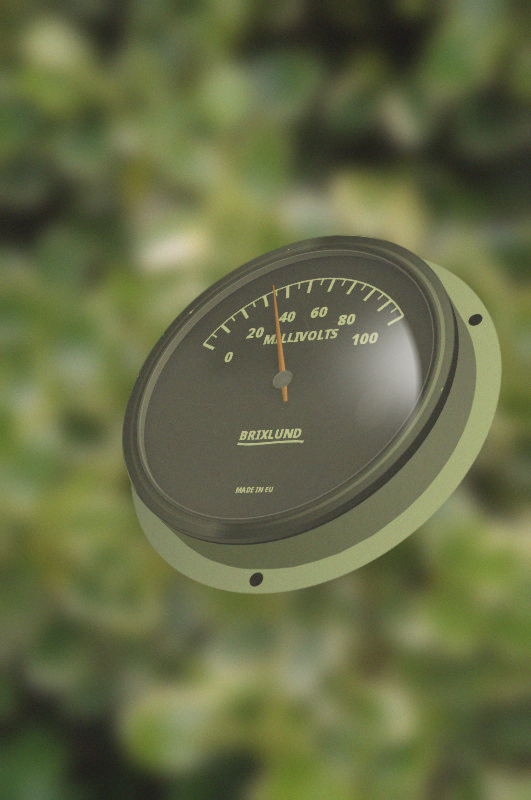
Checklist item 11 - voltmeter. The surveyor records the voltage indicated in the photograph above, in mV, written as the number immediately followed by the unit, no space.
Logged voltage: 35mV
